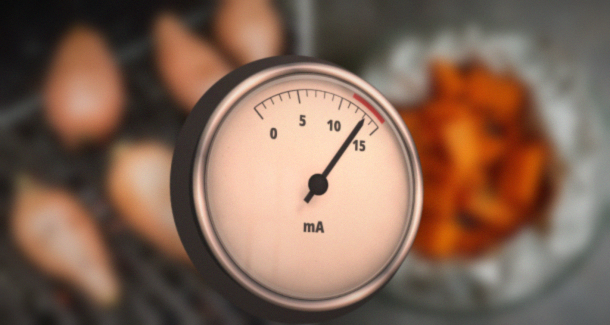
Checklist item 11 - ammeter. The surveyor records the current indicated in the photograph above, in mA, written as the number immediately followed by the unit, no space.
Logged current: 13mA
